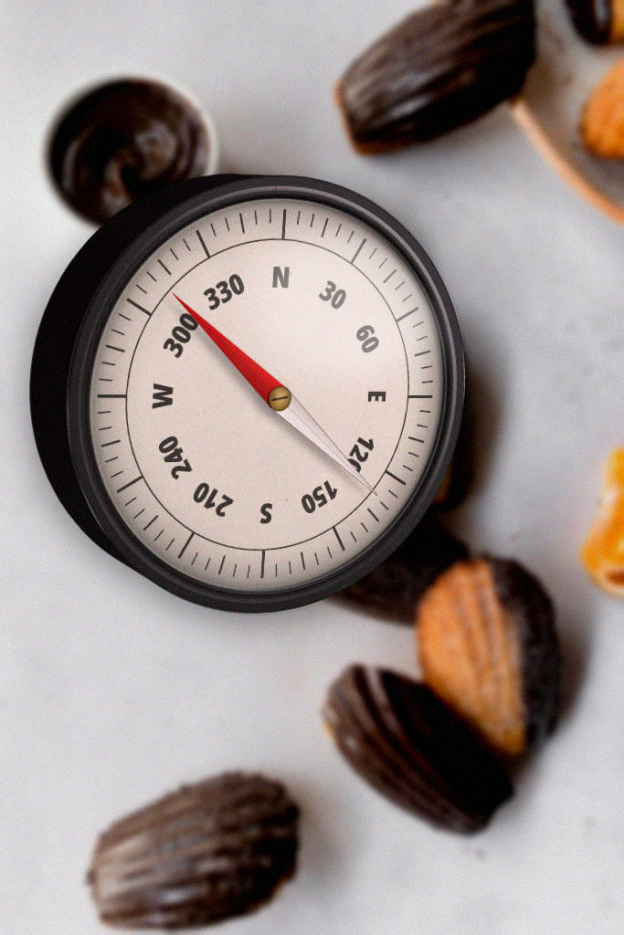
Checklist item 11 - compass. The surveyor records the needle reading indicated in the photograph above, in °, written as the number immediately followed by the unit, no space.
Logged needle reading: 310°
